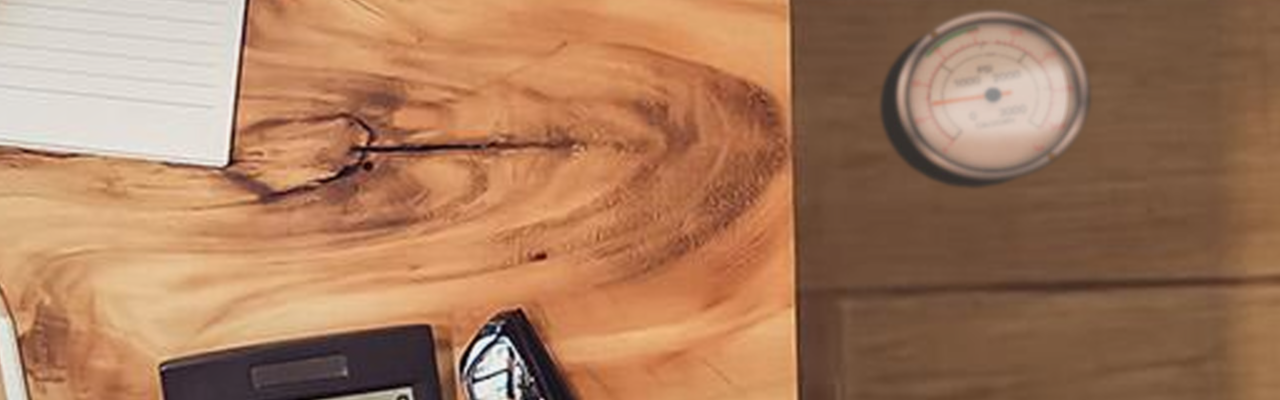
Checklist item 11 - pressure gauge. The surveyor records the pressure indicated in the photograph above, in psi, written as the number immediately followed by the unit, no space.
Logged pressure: 500psi
